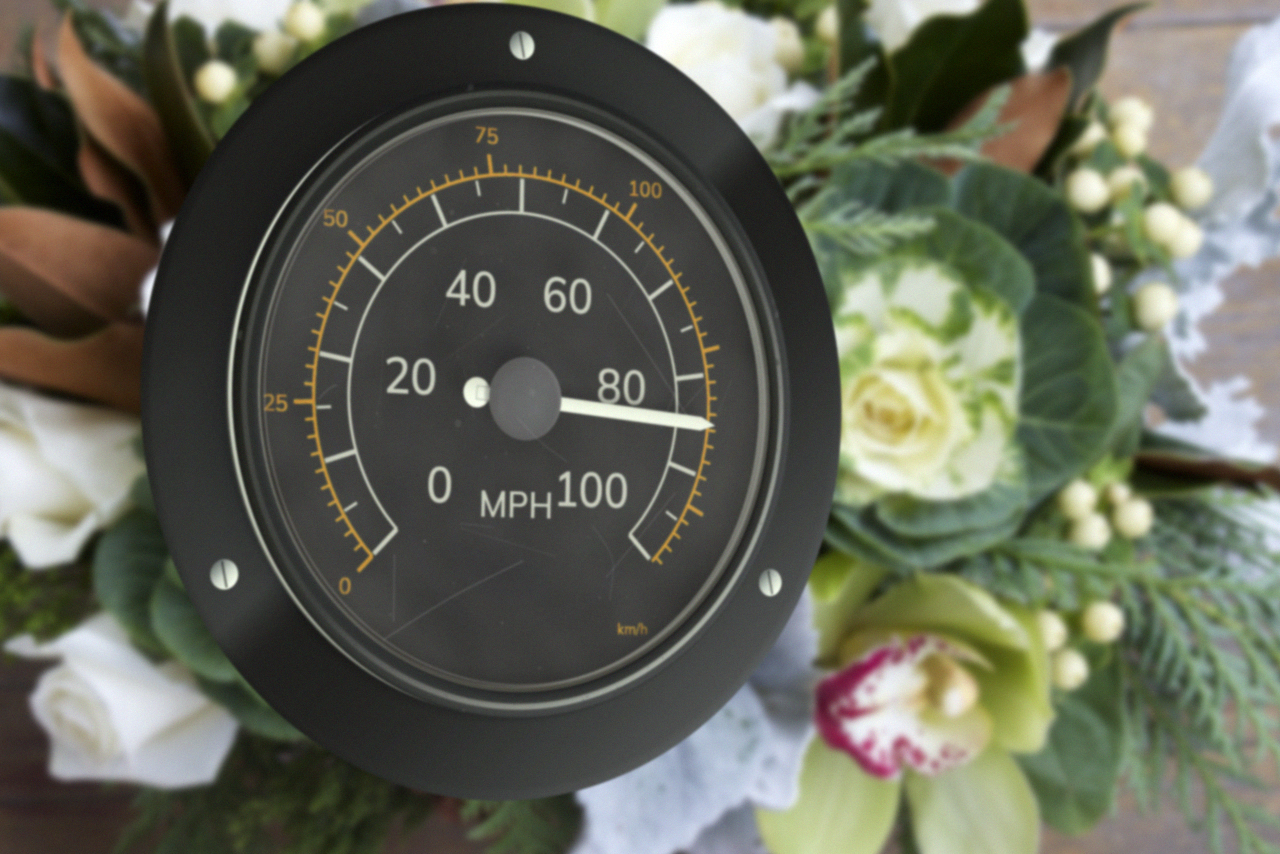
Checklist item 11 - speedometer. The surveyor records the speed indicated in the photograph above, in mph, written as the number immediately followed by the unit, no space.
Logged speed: 85mph
